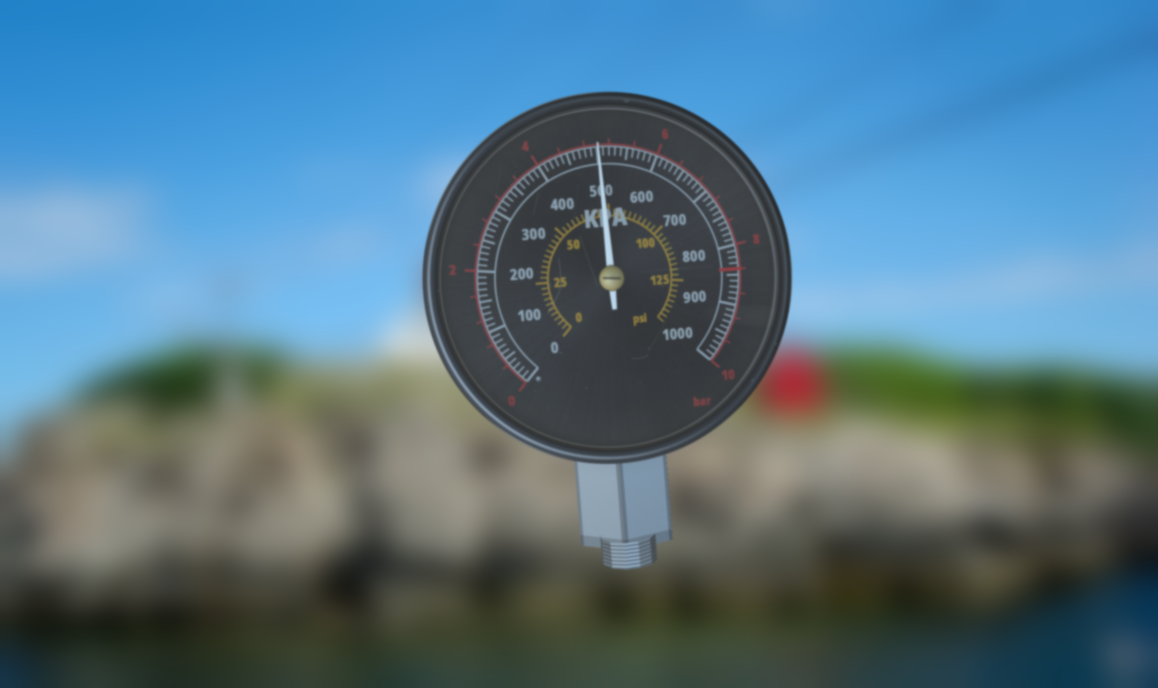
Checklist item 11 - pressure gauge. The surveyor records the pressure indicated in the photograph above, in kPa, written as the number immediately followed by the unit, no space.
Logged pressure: 500kPa
